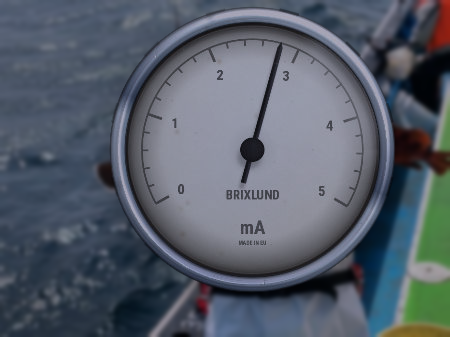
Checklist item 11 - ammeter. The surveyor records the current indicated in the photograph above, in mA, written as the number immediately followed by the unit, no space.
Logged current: 2.8mA
